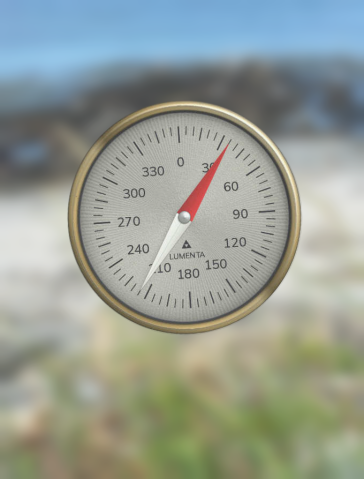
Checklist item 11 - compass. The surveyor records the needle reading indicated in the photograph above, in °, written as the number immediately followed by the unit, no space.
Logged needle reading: 35°
